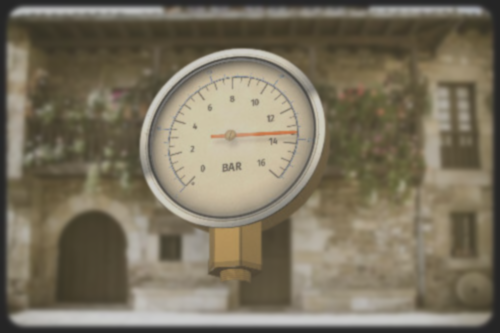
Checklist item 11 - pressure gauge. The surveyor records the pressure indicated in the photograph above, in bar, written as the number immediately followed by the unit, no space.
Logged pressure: 13.5bar
